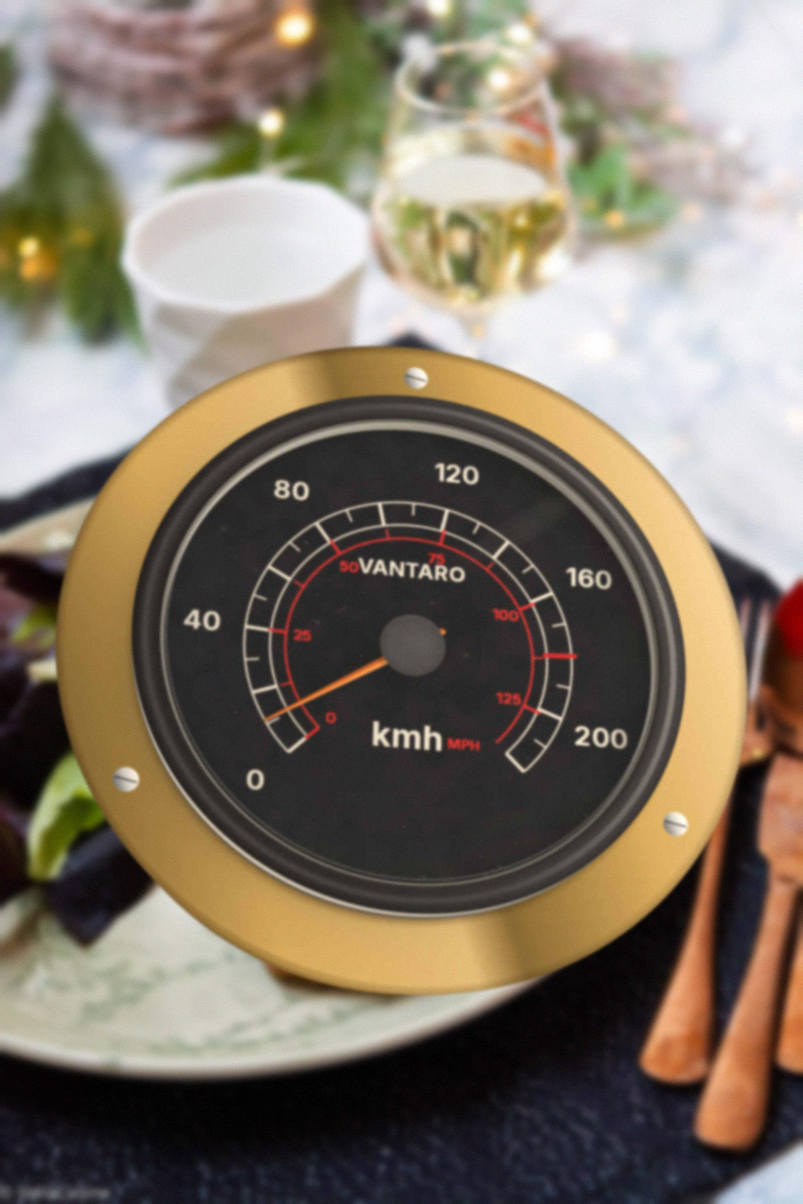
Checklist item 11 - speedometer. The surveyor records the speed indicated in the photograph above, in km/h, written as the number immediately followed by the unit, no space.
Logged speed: 10km/h
